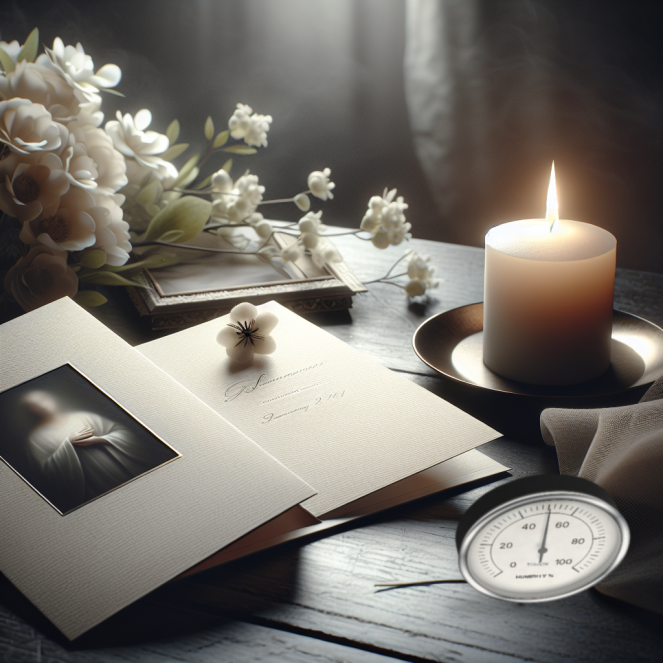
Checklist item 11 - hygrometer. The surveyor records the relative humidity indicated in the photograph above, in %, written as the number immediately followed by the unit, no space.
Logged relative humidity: 50%
